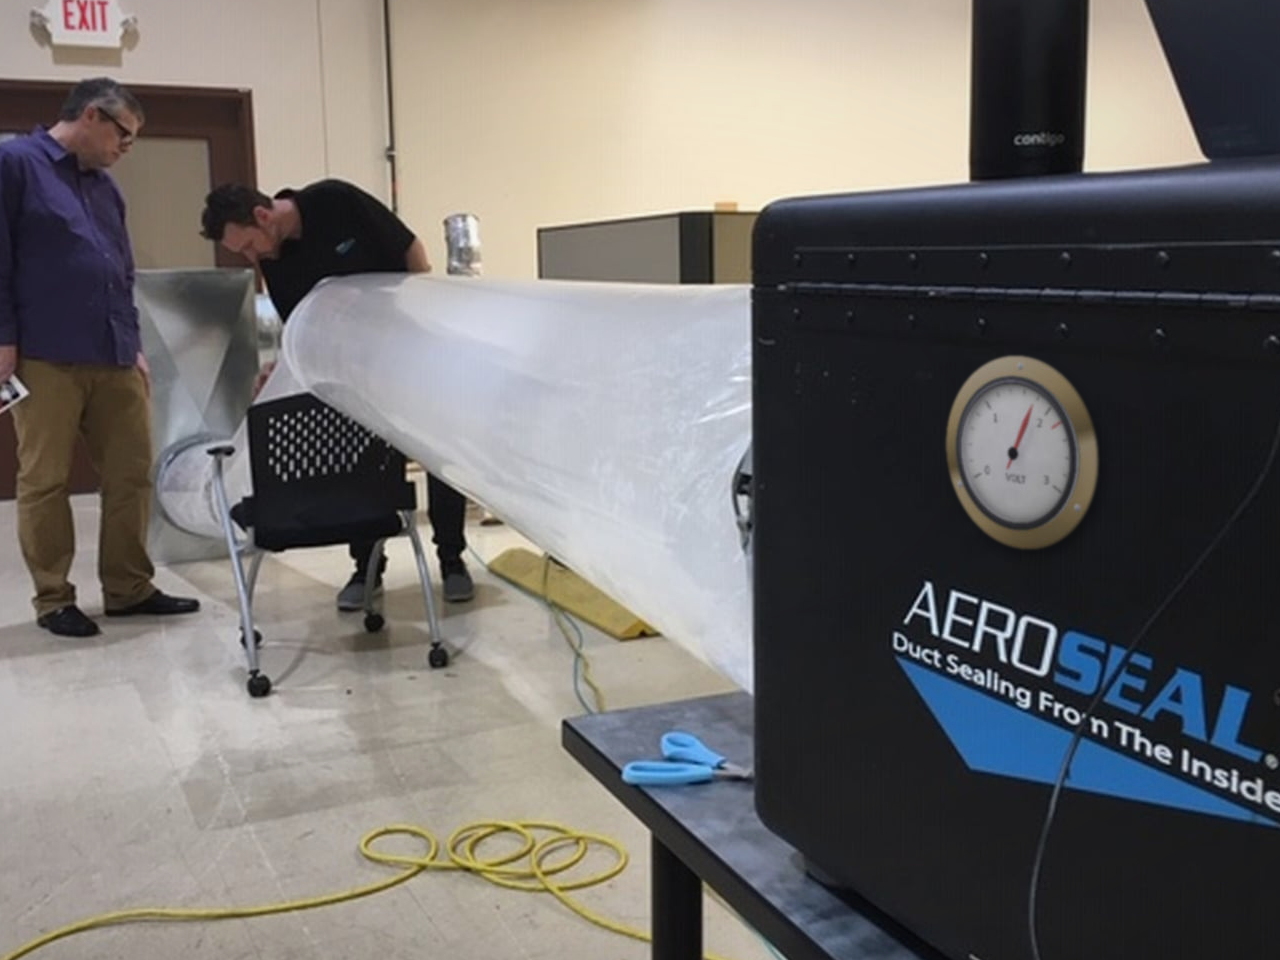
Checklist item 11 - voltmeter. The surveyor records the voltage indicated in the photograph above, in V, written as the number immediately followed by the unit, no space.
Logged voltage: 1.8V
